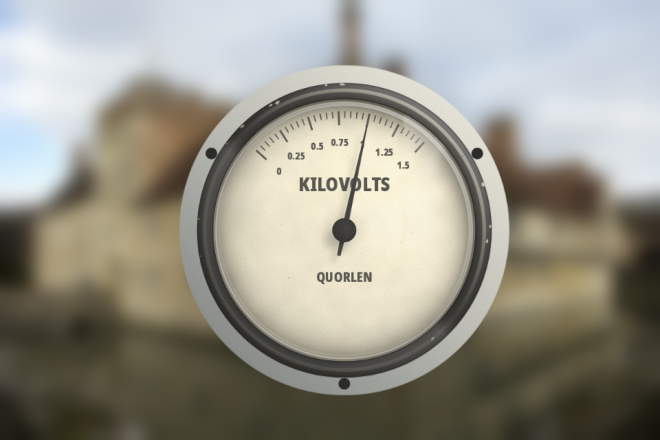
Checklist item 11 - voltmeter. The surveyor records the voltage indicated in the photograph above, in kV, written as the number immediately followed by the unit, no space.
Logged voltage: 1kV
